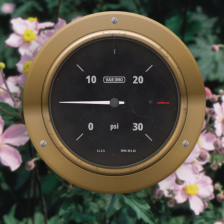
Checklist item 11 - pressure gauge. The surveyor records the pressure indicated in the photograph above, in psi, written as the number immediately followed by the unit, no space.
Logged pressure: 5psi
